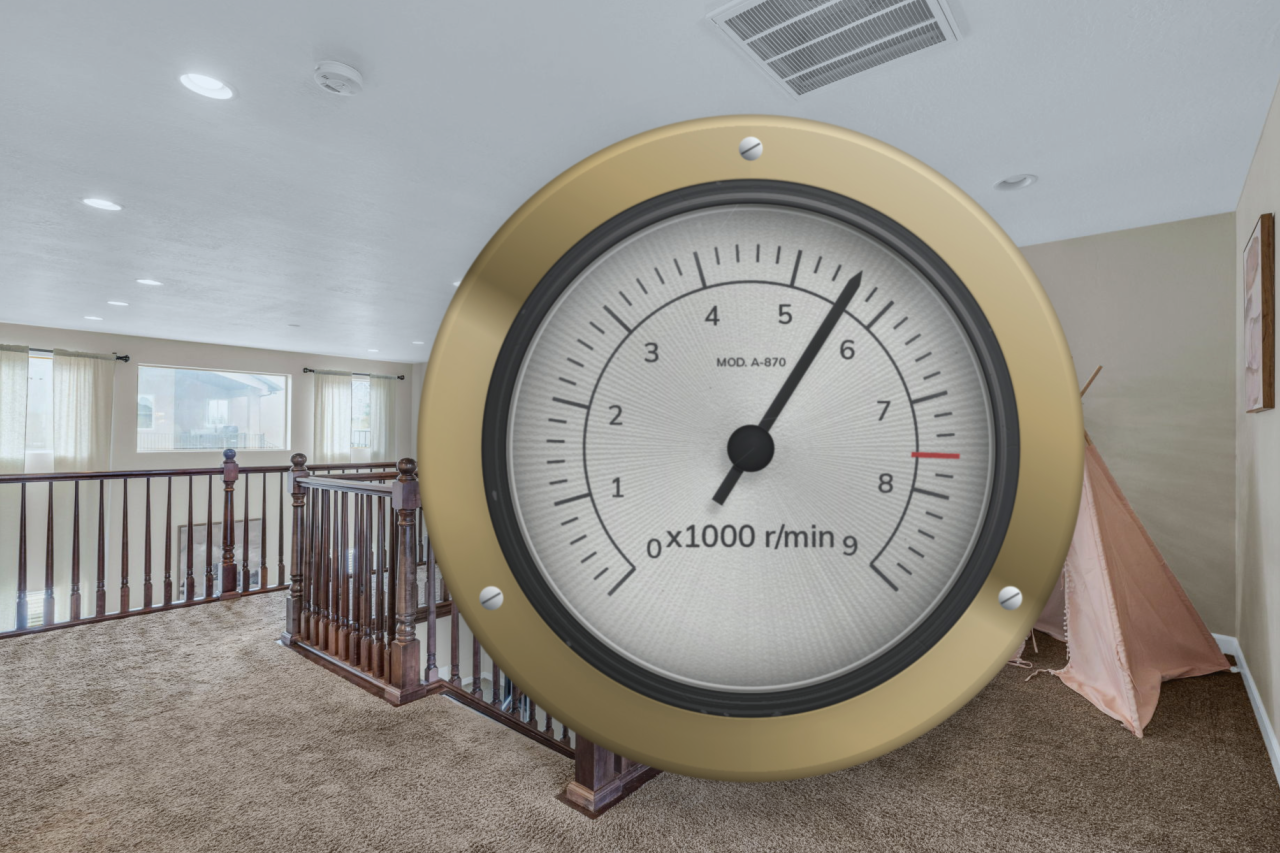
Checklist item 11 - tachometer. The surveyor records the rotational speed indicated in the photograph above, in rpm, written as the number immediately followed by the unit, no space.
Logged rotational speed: 5600rpm
